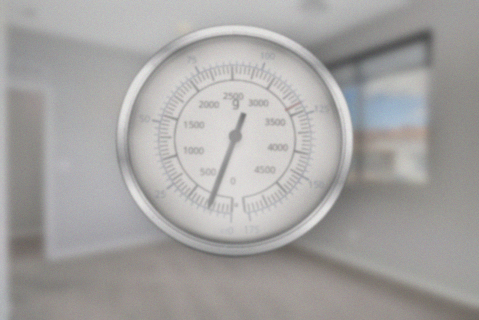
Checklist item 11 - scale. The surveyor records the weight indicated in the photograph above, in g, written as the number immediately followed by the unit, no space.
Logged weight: 250g
